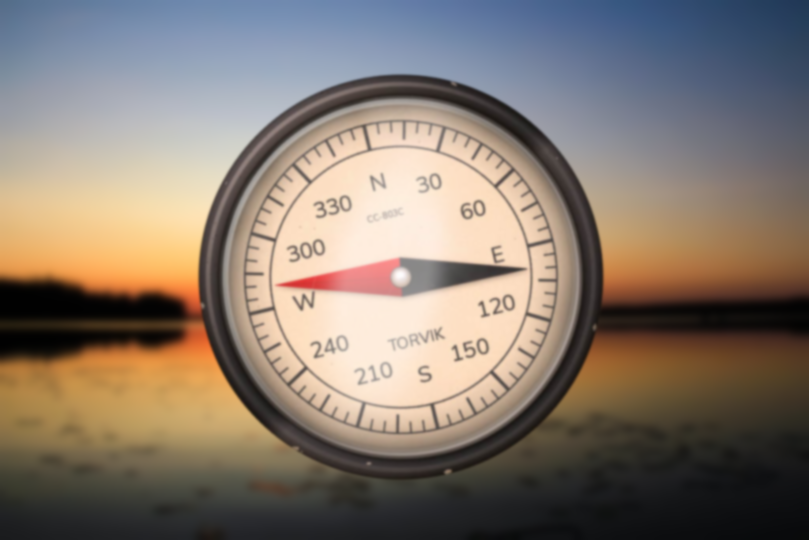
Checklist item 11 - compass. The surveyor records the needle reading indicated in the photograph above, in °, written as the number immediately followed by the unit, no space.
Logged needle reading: 280°
